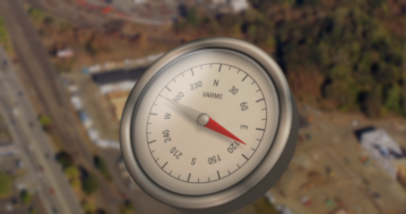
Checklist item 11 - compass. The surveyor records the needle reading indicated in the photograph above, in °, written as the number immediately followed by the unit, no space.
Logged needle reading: 110°
